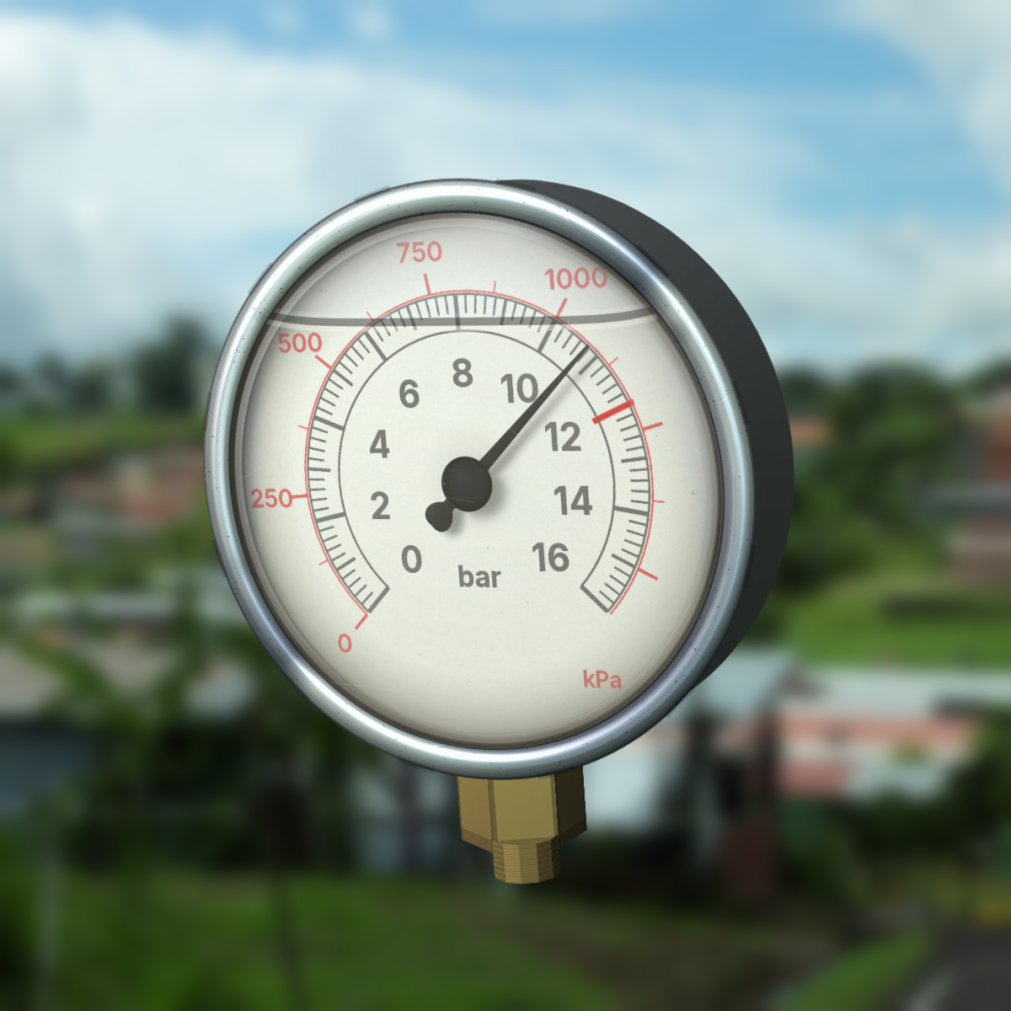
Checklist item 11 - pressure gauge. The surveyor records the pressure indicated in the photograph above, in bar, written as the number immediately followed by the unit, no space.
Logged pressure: 10.8bar
